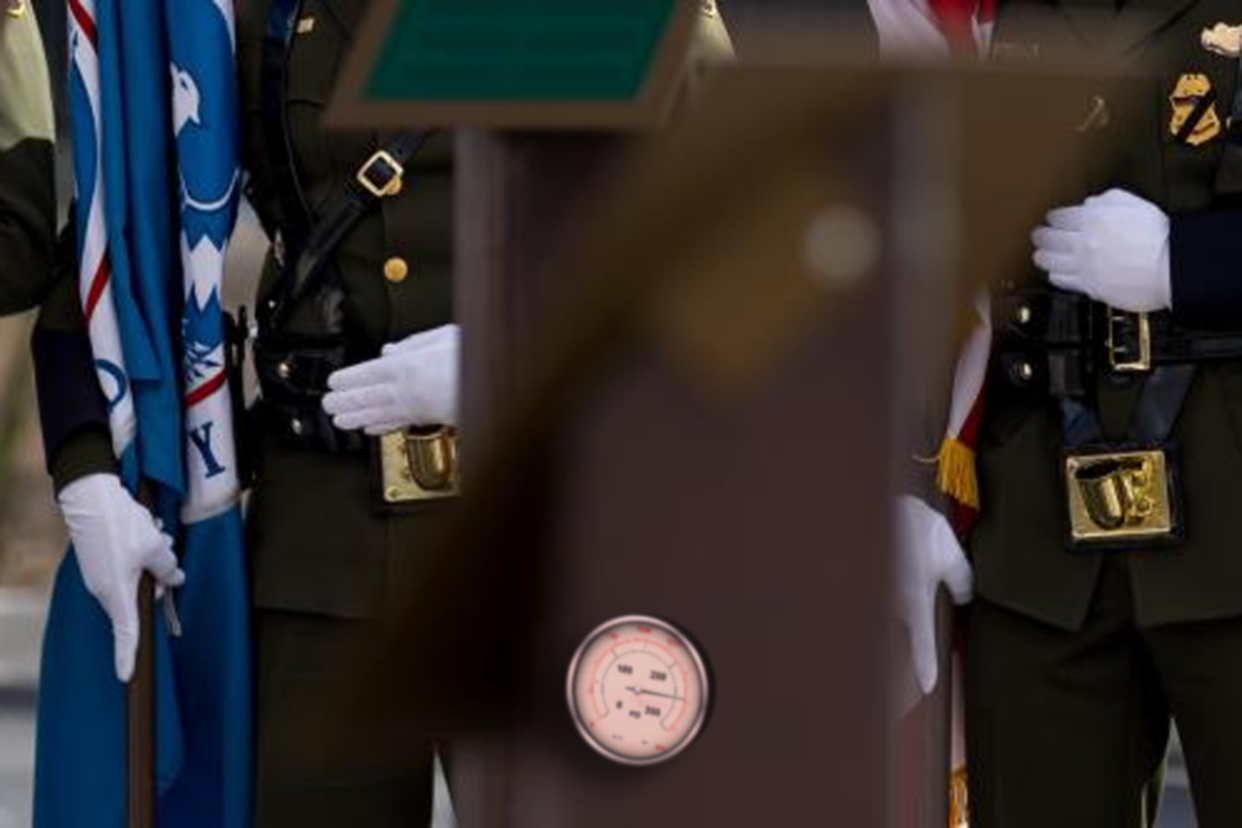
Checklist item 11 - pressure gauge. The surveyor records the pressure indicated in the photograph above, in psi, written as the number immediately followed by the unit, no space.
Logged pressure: 250psi
